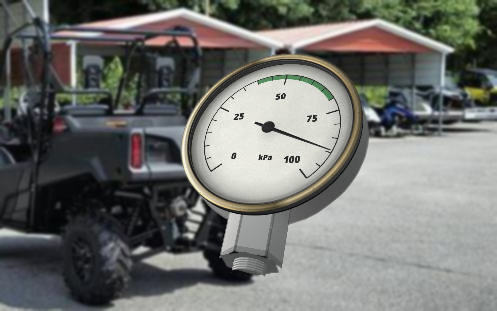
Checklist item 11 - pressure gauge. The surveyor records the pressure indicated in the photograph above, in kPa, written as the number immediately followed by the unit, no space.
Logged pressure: 90kPa
